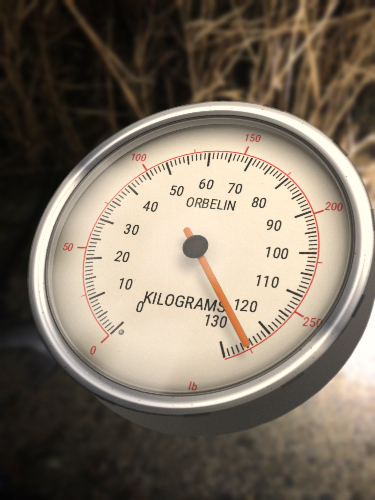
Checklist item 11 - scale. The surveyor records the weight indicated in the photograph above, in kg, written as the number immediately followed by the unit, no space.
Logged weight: 125kg
